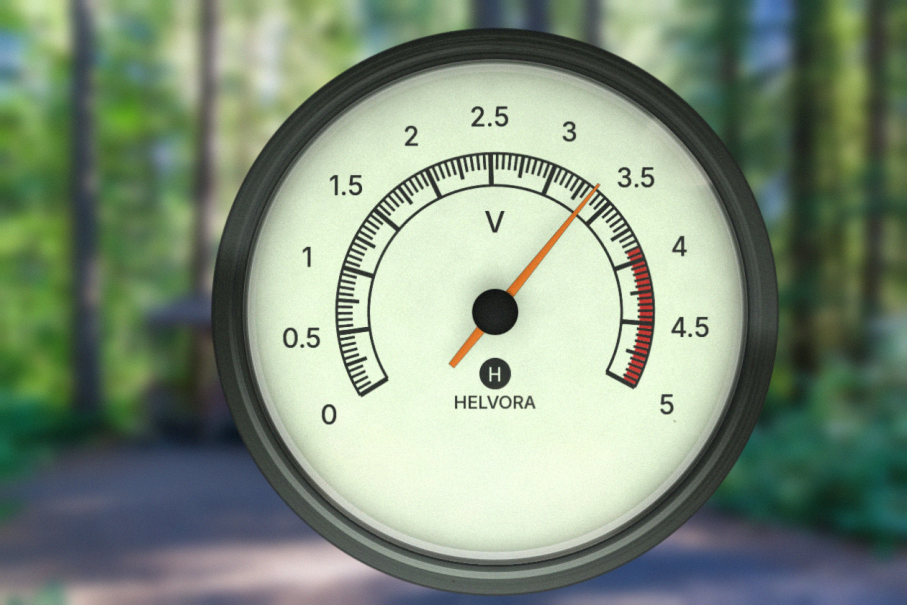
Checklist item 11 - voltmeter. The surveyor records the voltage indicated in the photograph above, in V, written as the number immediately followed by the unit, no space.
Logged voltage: 3.35V
